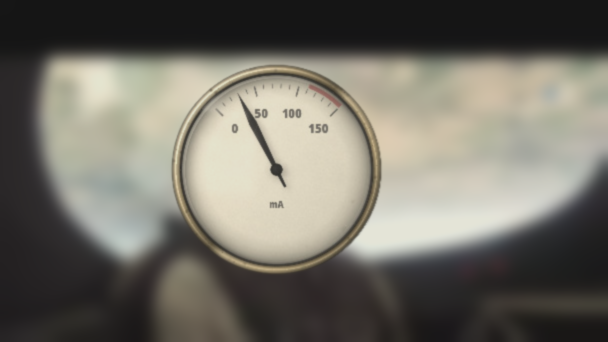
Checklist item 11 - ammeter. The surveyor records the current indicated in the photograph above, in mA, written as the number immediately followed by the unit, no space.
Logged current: 30mA
